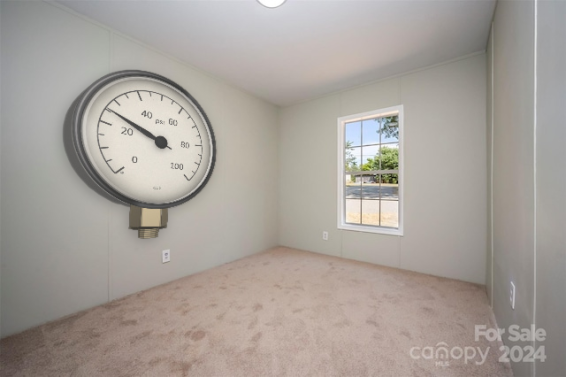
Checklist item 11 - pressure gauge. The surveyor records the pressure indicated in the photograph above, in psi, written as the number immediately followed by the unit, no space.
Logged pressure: 25psi
